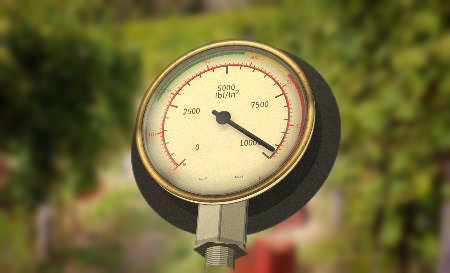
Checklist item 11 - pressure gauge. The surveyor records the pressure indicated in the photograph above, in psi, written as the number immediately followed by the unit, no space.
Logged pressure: 9750psi
